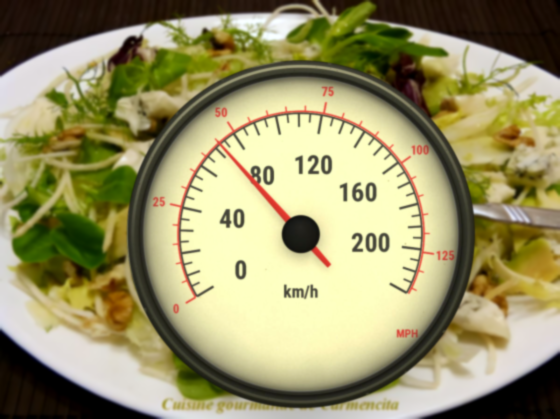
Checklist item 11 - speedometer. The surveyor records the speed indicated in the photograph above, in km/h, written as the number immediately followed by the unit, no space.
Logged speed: 72.5km/h
